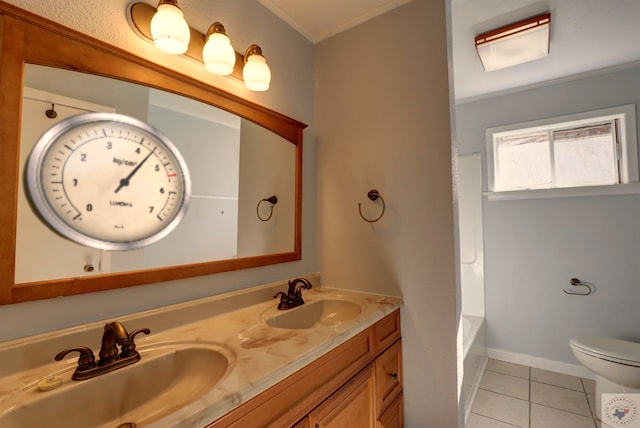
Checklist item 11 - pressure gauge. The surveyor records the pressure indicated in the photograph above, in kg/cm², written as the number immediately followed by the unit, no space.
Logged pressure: 4.4kg/cm²
